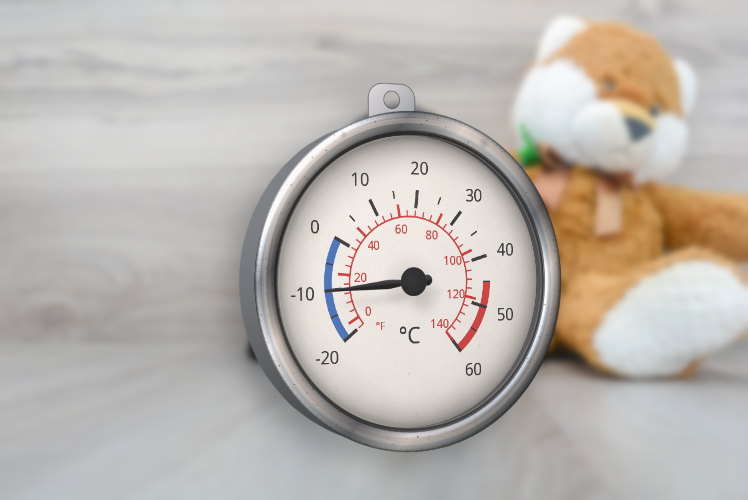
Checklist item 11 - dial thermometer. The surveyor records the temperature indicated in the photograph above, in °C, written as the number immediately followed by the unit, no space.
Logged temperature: -10°C
